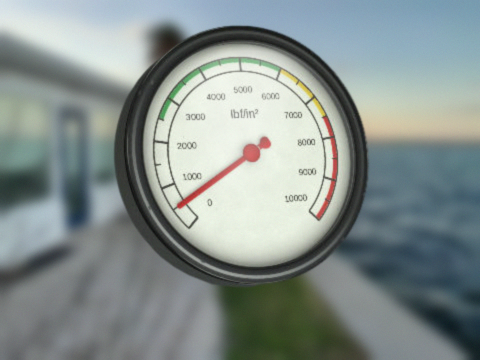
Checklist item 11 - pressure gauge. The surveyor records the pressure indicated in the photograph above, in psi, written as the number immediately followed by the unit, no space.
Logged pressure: 500psi
